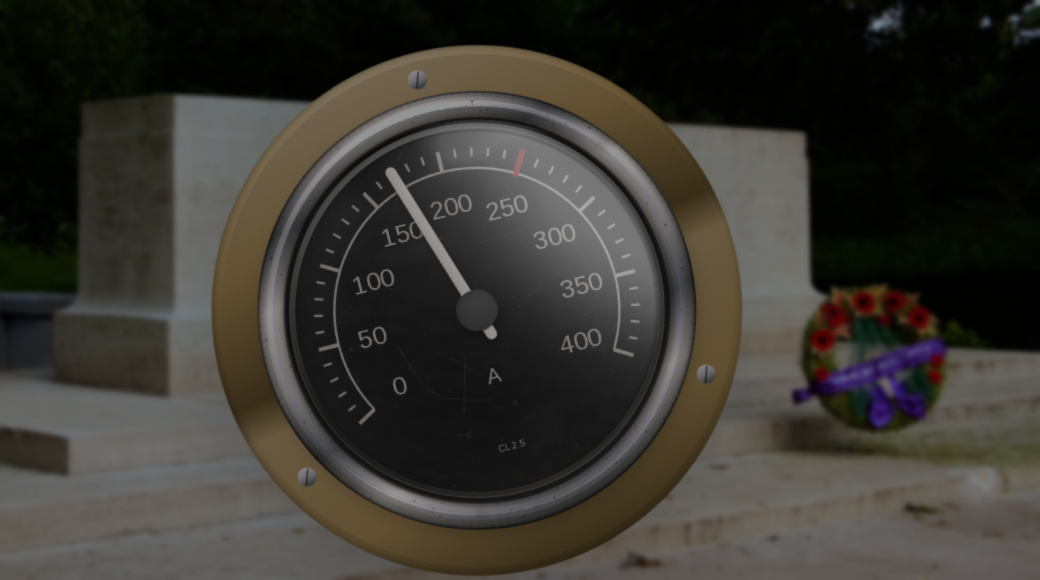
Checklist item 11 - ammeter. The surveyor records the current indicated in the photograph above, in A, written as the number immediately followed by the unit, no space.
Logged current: 170A
